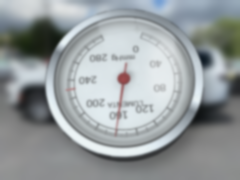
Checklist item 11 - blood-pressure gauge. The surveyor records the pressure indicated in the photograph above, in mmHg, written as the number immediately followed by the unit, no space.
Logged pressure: 160mmHg
